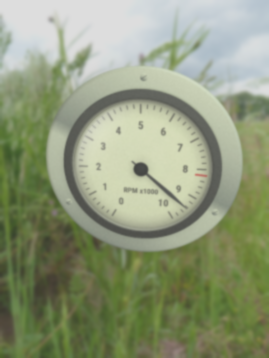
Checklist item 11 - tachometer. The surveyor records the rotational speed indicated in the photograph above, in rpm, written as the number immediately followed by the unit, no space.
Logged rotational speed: 9400rpm
